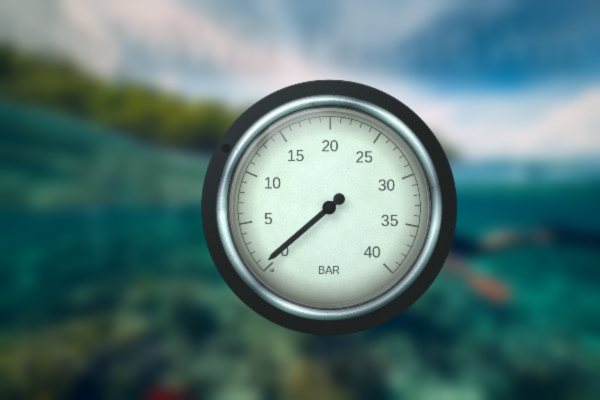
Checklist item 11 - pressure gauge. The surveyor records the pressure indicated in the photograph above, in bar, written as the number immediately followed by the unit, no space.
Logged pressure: 0.5bar
